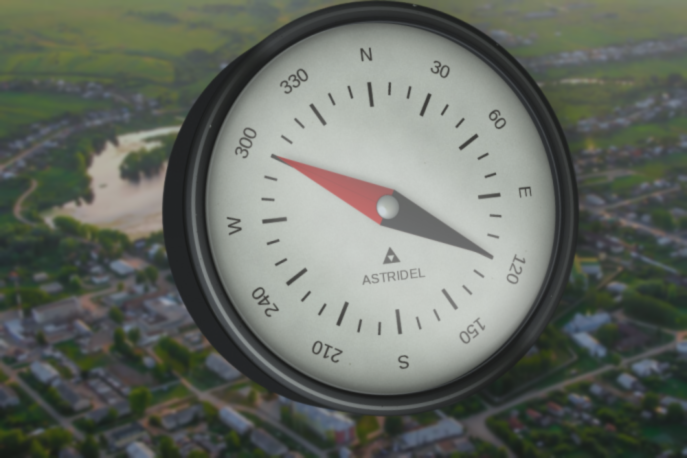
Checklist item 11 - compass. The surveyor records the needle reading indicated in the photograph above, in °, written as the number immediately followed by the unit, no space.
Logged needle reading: 300°
